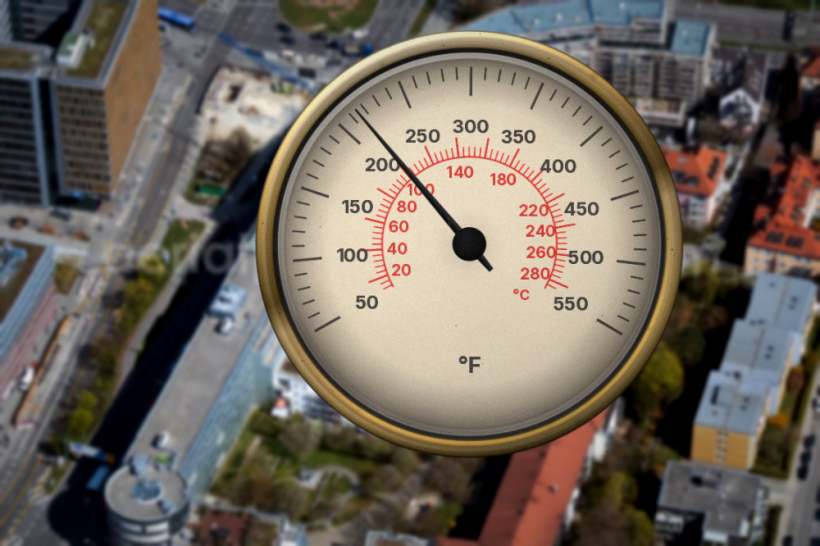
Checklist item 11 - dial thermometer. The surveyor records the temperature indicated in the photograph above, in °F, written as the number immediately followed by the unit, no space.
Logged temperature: 215°F
